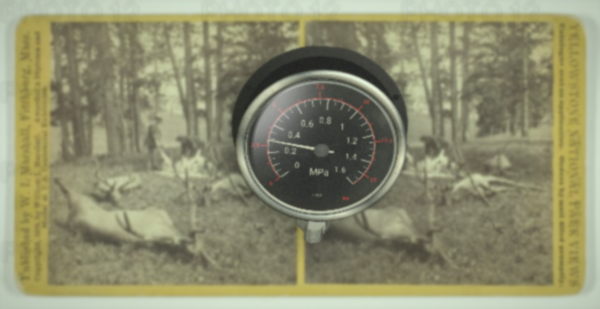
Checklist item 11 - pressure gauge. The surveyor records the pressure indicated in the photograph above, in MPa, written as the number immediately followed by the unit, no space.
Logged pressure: 0.3MPa
